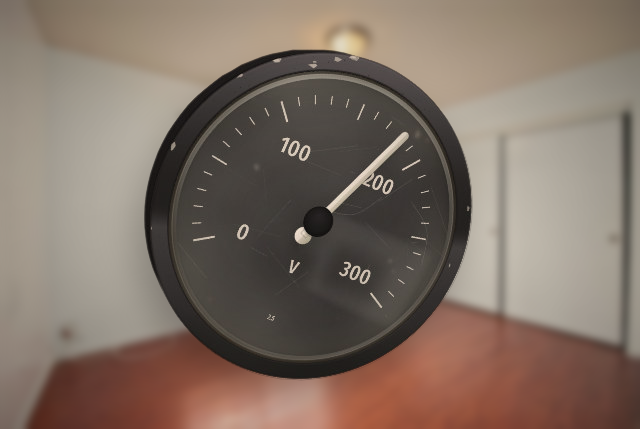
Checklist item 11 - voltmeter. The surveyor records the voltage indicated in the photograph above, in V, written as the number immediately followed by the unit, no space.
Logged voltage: 180V
